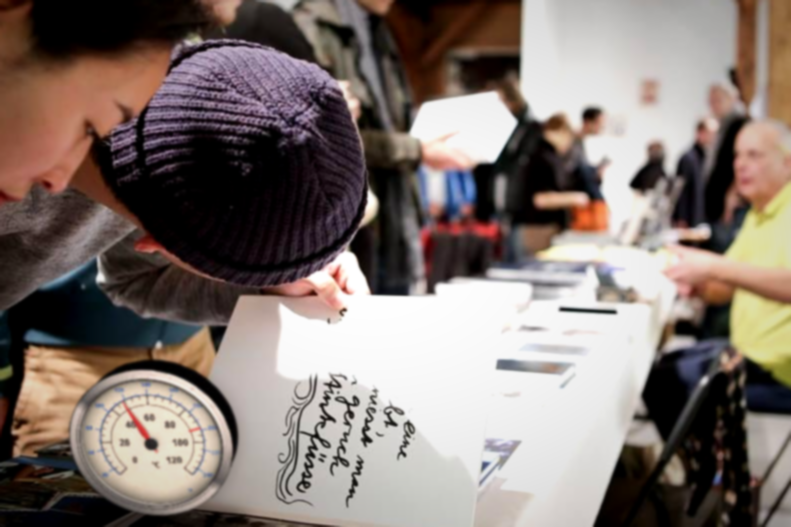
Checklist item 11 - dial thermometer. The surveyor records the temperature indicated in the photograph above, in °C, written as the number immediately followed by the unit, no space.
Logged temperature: 48°C
